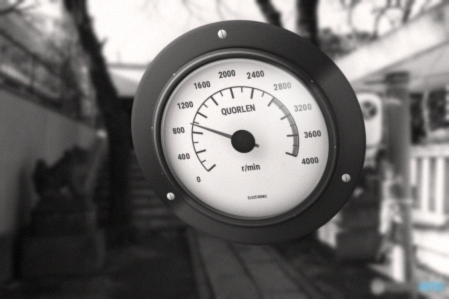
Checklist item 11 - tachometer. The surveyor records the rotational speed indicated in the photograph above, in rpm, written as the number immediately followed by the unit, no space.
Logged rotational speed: 1000rpm
